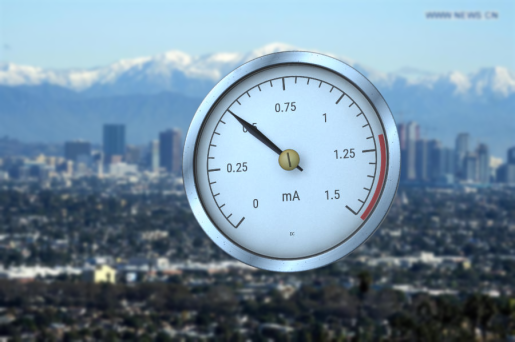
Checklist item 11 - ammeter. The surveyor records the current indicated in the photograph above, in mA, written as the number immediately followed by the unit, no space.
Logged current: 0.5mA
